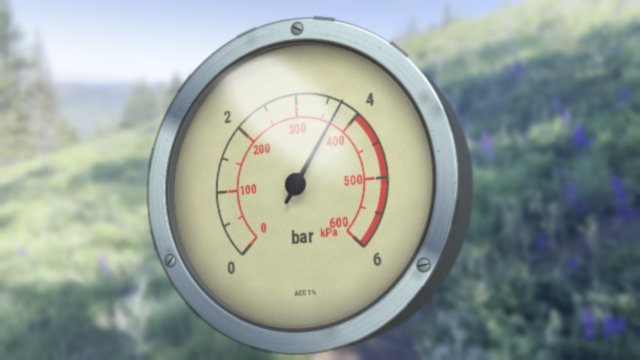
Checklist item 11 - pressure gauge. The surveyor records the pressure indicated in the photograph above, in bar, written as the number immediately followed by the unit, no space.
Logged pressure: 3.75bar
